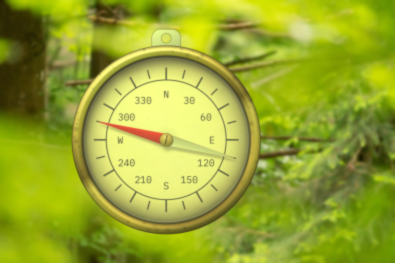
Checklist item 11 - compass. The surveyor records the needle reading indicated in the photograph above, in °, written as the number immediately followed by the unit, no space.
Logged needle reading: 285°
